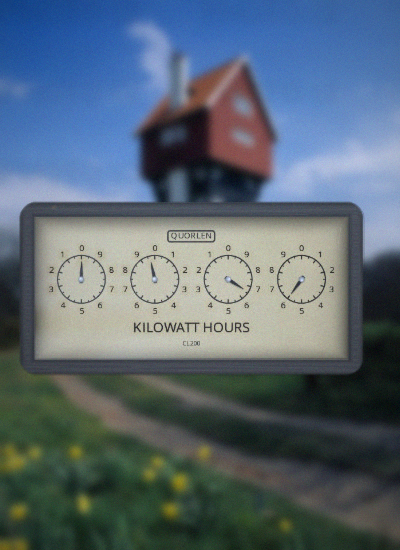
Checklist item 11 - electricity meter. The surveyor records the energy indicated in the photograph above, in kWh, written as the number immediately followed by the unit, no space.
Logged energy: 9966kWh
